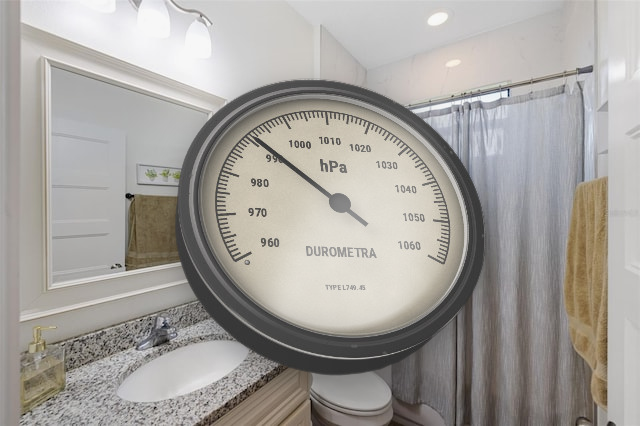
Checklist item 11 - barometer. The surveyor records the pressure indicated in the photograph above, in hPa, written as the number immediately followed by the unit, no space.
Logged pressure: 990hPa
